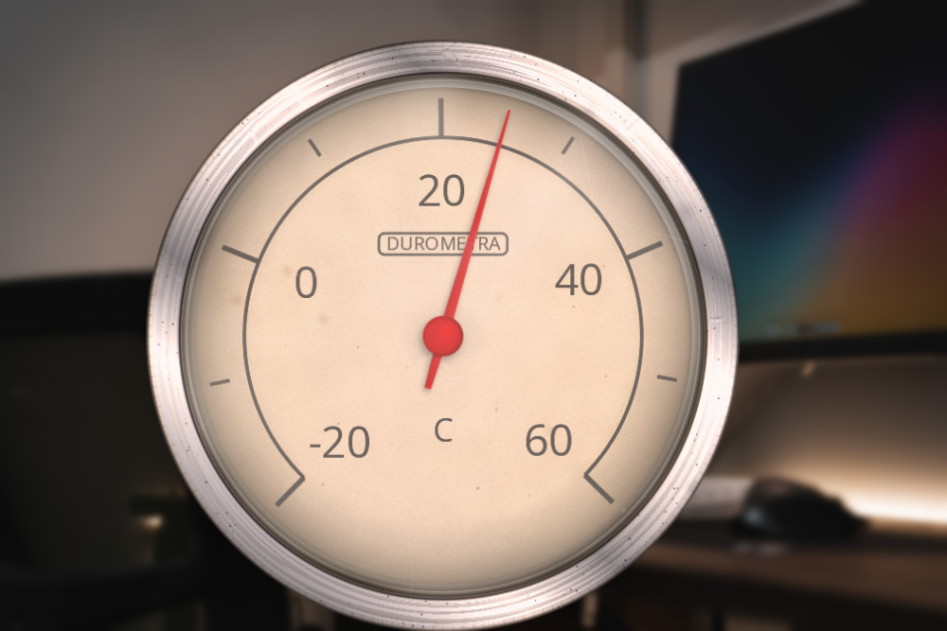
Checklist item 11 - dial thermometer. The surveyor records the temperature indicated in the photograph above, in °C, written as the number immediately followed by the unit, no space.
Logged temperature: 25°C
